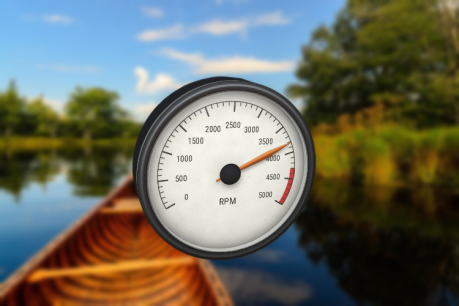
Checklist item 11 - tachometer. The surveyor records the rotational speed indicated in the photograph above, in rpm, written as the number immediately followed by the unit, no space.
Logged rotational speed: 3800rpm
